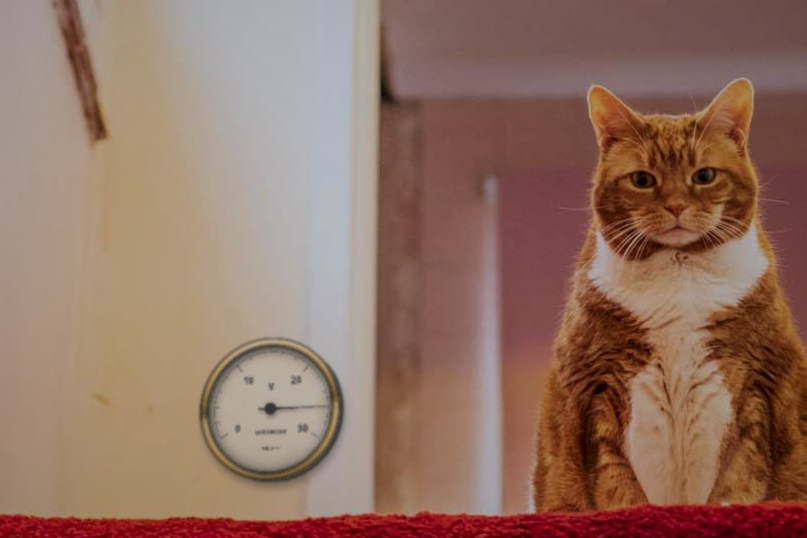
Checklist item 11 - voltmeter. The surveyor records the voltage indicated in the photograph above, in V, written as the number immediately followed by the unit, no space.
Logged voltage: 26V
